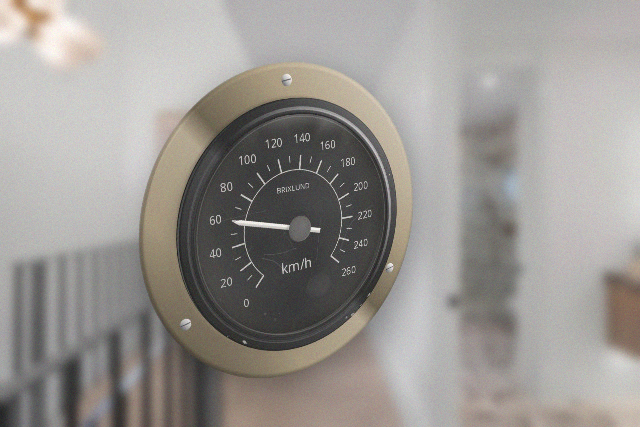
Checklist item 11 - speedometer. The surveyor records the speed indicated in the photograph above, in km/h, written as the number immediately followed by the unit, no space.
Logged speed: 60km/h
